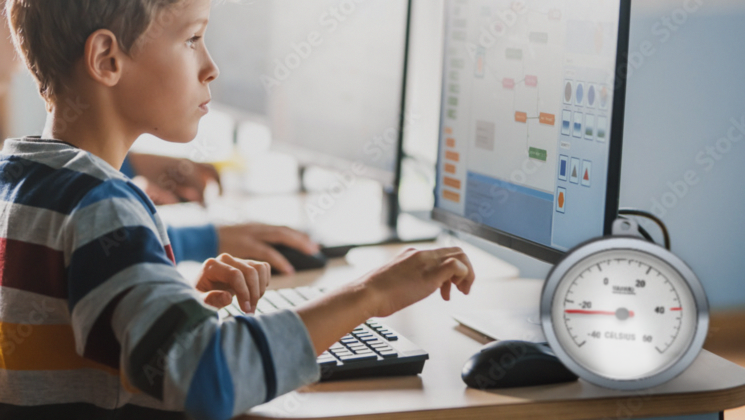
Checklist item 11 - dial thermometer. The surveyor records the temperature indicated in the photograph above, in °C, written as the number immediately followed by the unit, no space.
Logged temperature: -24°C
